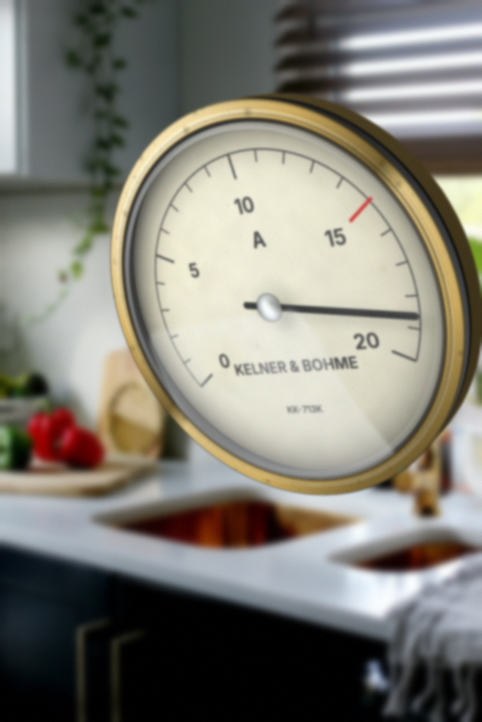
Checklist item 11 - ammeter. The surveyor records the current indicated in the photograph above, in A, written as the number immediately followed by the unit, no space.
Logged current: 18.5A
